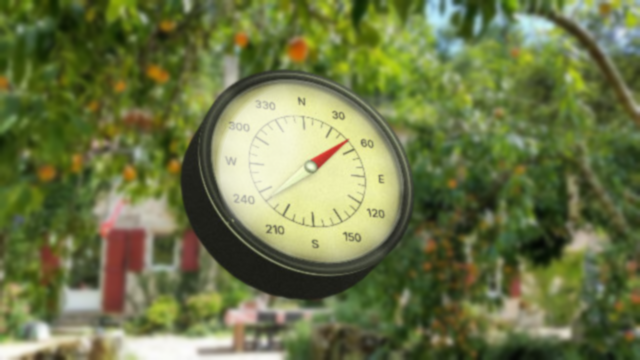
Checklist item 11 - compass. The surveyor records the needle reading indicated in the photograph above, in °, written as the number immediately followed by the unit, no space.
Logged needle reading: 50°
